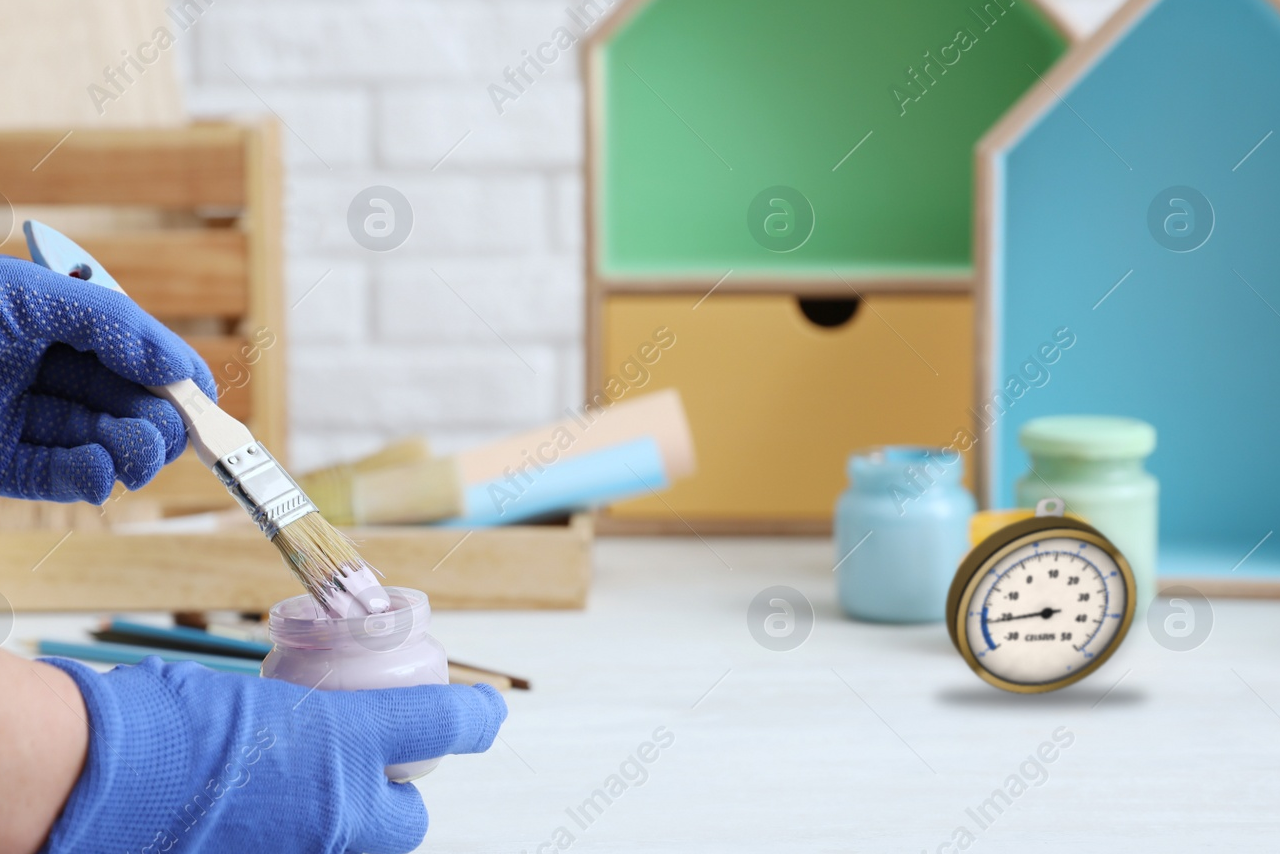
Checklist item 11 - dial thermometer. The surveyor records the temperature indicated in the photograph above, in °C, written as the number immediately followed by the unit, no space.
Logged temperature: -20°C
